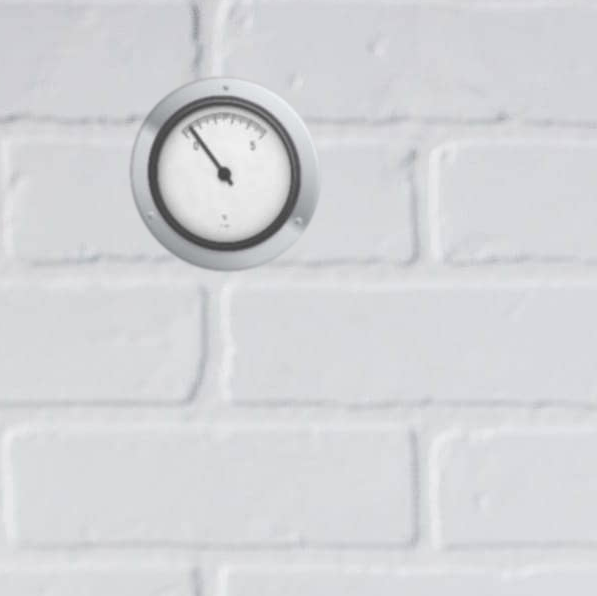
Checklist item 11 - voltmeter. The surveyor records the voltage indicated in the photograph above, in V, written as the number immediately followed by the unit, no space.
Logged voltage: 0.5V
